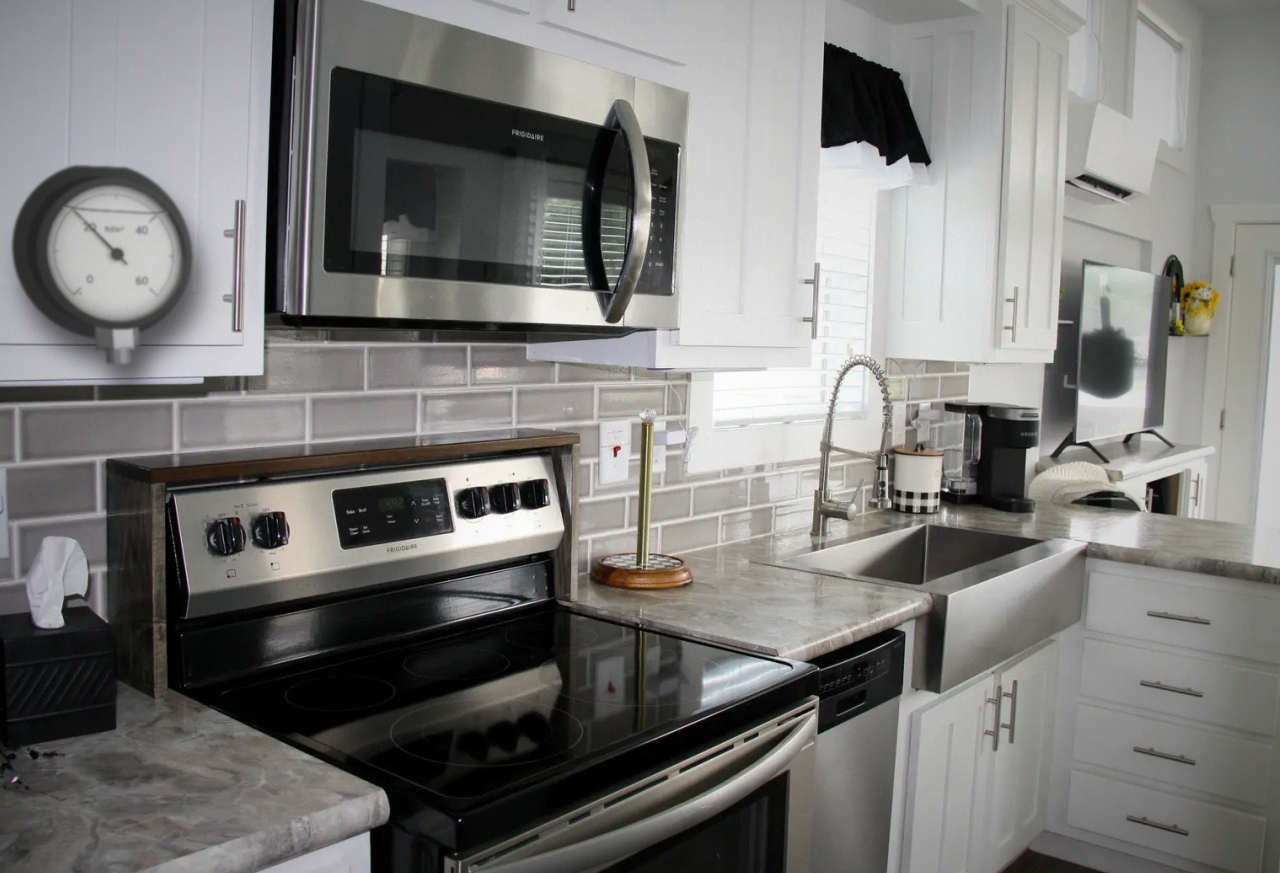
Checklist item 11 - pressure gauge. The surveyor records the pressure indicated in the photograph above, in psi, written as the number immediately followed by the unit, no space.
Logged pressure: 20psi
